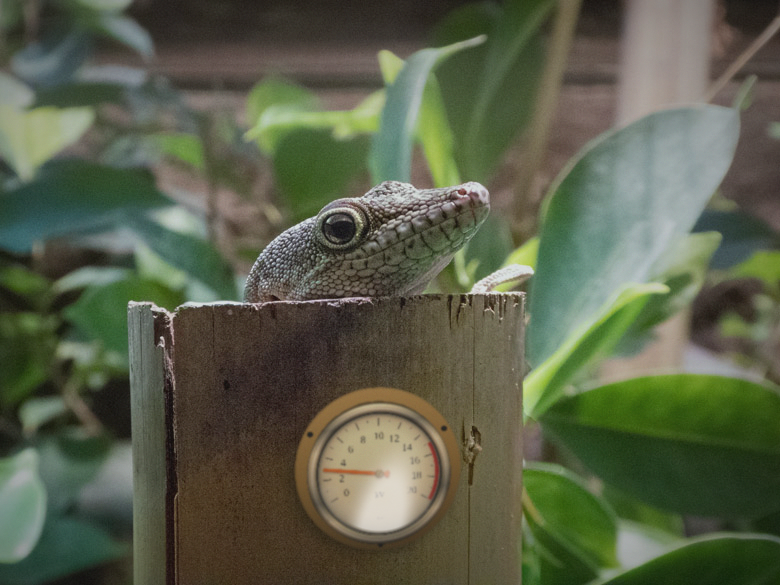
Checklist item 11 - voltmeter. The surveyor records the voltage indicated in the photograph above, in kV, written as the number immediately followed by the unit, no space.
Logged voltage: 3kV
